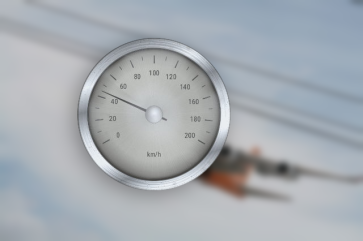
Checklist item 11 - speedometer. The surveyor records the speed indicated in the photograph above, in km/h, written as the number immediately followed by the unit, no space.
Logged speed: 45km/h
